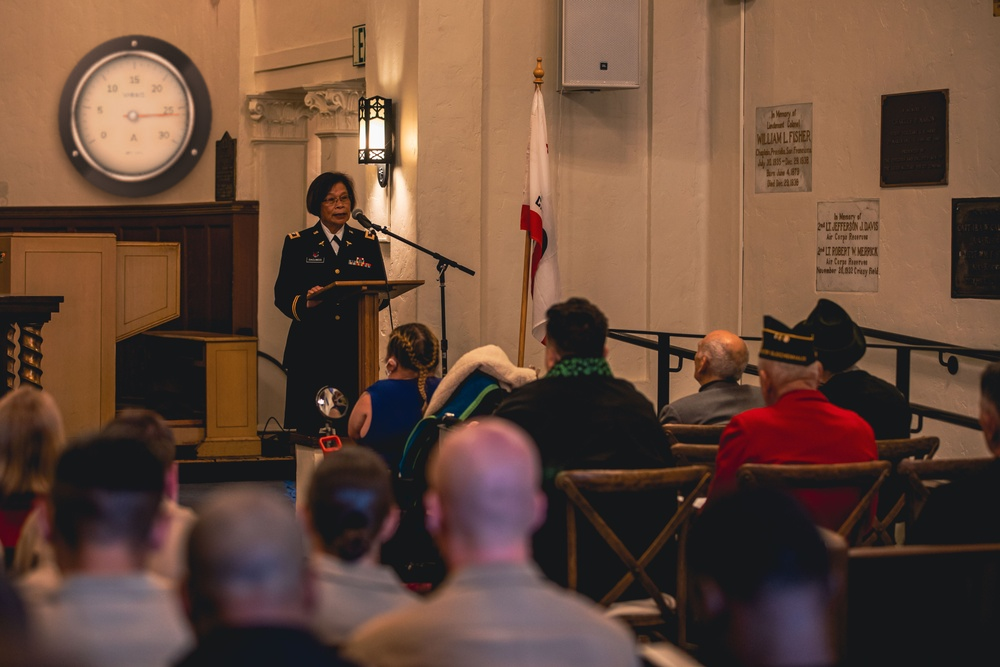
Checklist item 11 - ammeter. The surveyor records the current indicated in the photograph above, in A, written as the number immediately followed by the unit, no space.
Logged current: 26A
